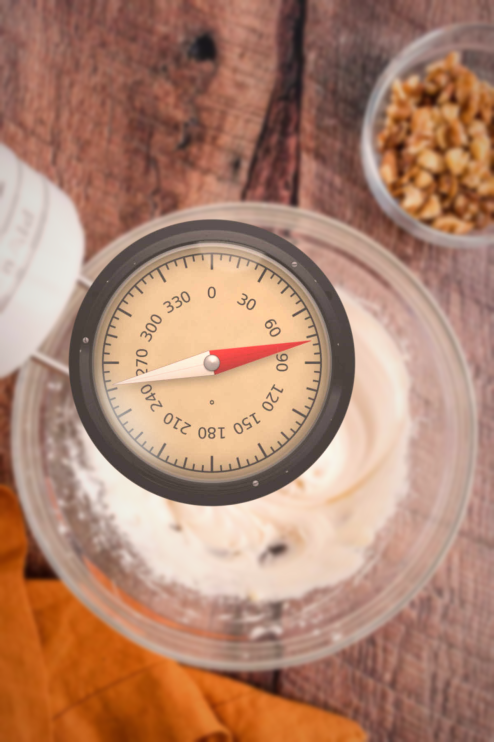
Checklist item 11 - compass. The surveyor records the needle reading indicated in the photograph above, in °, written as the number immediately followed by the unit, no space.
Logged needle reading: 77.5°
